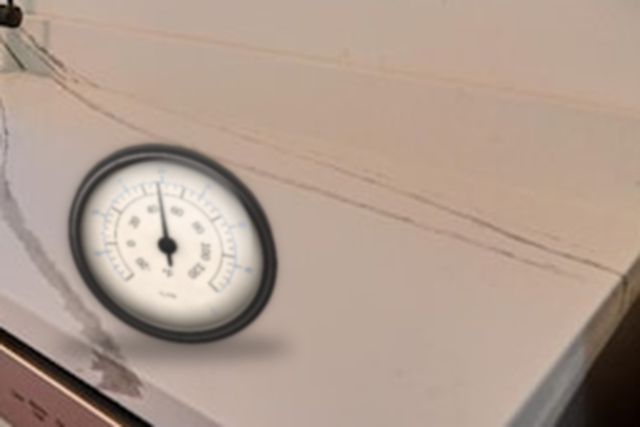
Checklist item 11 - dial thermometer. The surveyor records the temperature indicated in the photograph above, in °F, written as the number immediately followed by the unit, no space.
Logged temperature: 48°F
